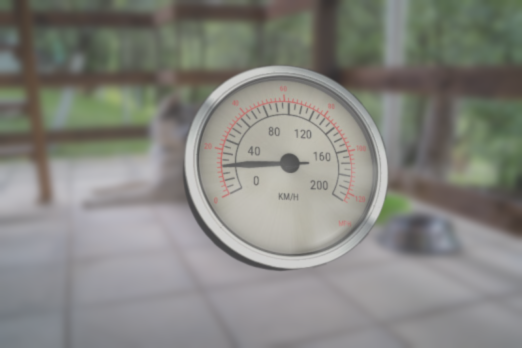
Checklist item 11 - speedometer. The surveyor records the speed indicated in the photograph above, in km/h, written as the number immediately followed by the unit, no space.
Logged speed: 20km/h
